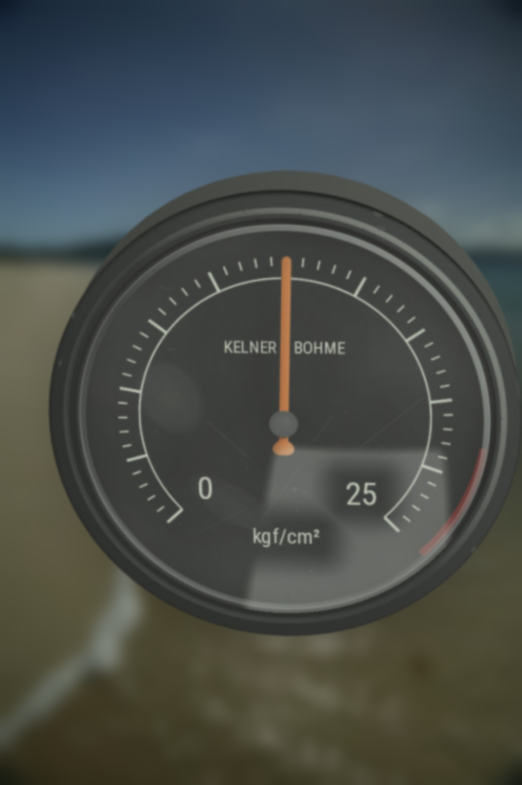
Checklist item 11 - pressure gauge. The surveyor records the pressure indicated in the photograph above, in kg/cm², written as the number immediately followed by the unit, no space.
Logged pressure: 12.5kg/cm²
